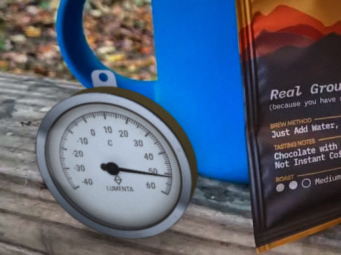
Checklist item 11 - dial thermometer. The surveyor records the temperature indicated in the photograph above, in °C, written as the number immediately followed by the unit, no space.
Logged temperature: 50°C
